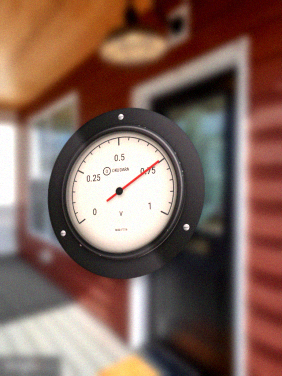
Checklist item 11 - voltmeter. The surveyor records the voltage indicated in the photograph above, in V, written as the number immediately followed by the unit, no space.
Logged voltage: 0.75V
